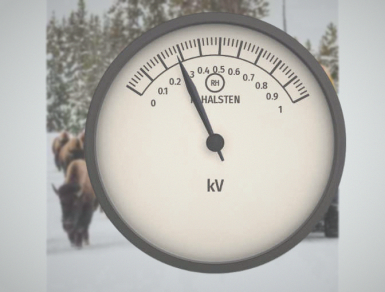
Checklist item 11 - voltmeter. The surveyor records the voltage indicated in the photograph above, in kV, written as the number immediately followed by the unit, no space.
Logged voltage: 0.28kV
